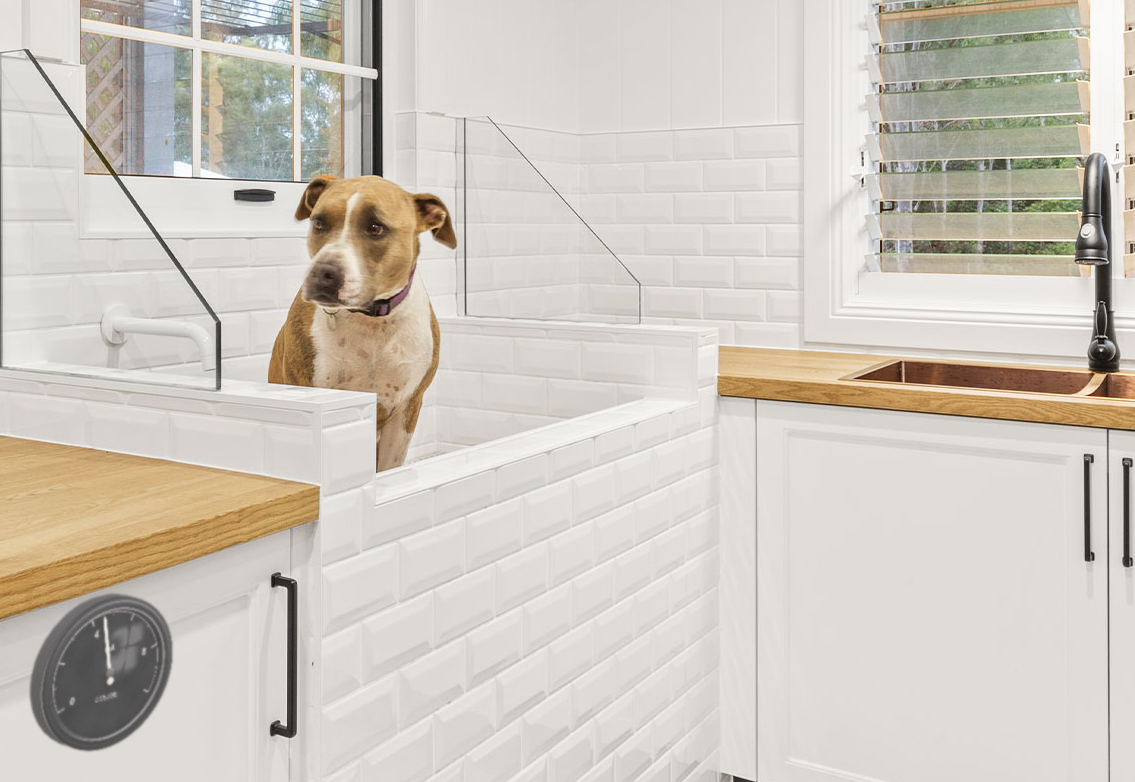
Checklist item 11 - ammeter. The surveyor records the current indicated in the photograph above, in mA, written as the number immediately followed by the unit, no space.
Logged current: 4.5mA
